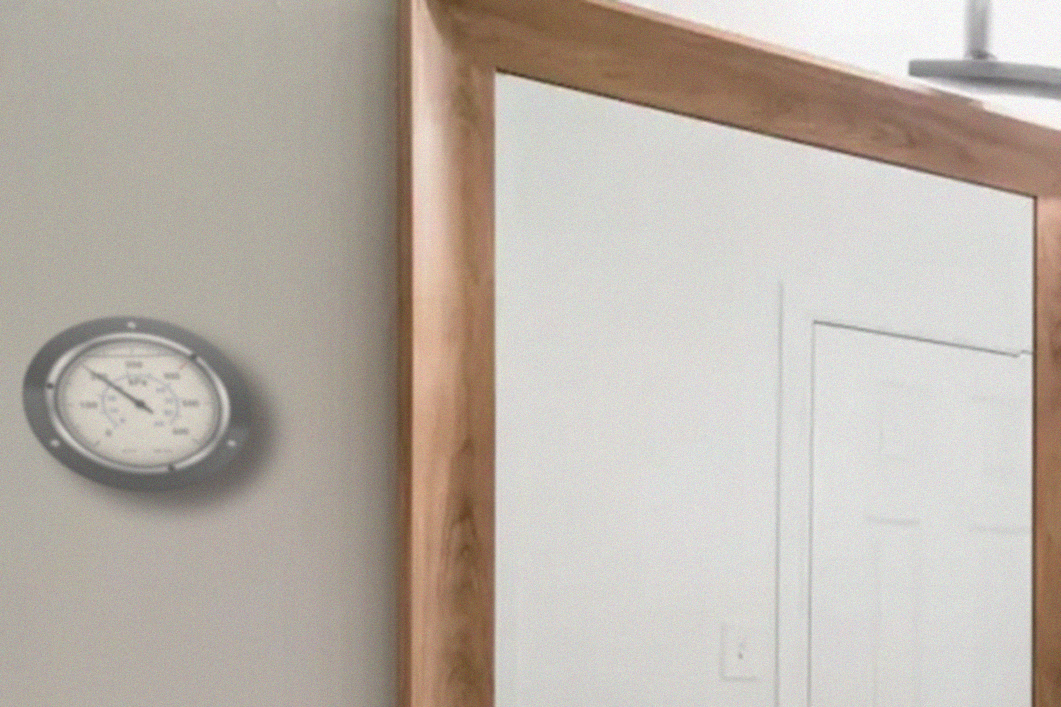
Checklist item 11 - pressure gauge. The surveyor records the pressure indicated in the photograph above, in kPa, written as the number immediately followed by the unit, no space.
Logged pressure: 200kPa
